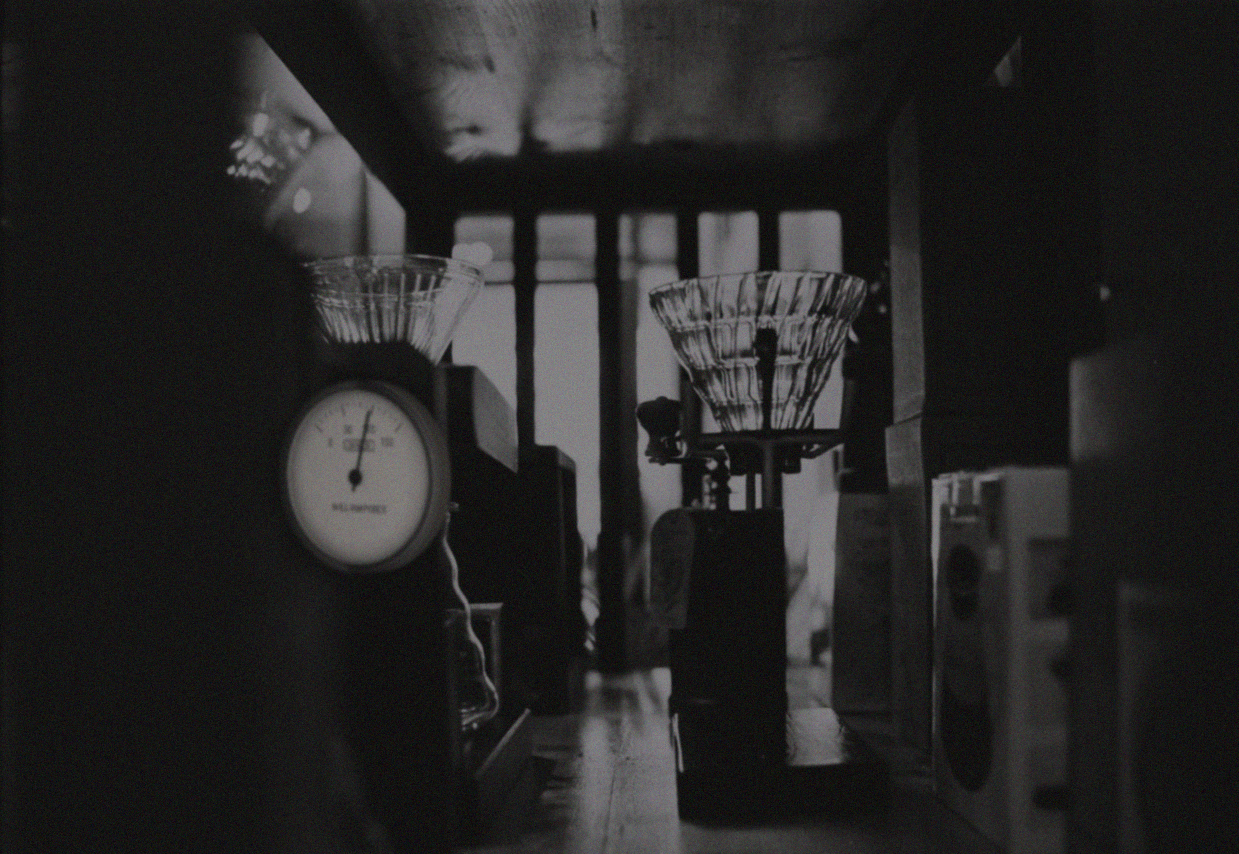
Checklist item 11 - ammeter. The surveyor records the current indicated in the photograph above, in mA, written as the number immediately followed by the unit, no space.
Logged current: 100mA
